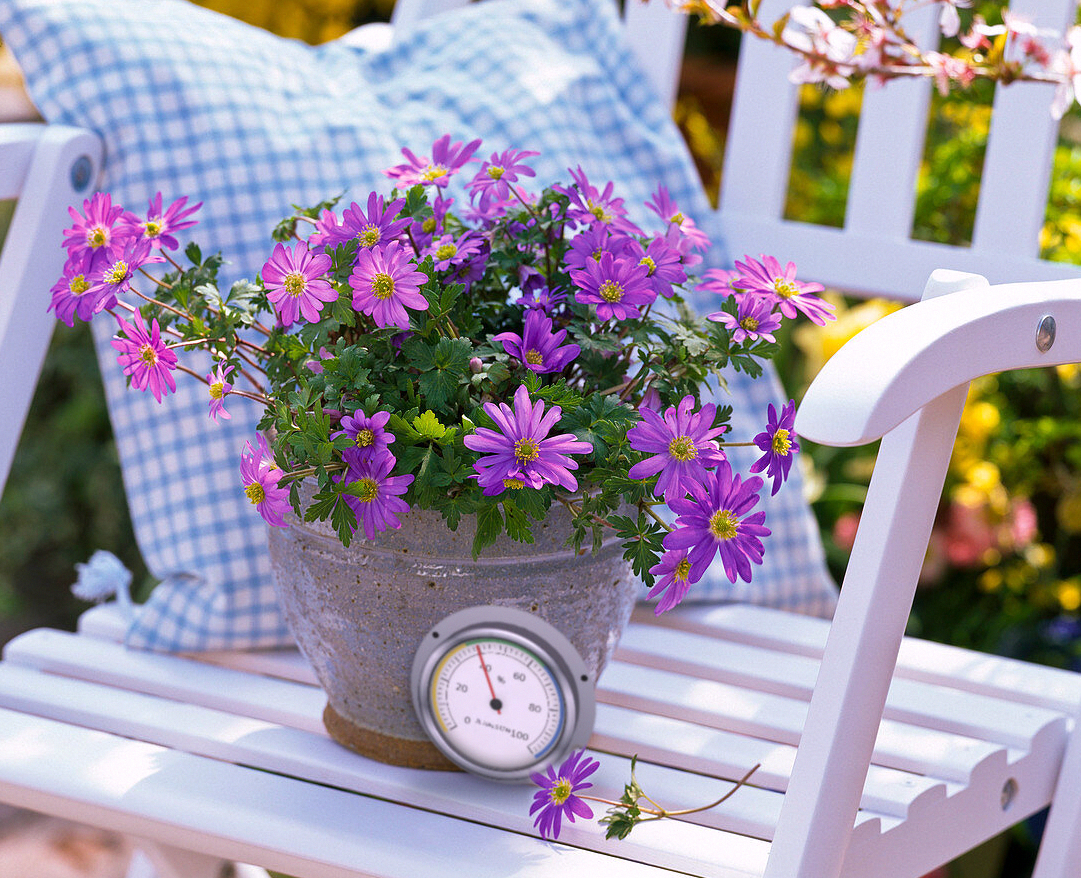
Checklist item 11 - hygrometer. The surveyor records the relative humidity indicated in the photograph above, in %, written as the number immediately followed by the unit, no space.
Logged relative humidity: 40%
